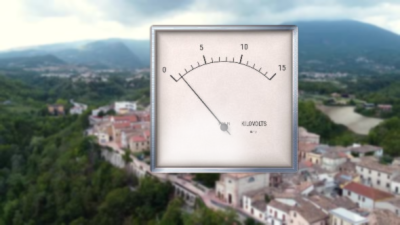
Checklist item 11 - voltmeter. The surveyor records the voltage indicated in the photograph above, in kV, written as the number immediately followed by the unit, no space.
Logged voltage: 1kV
